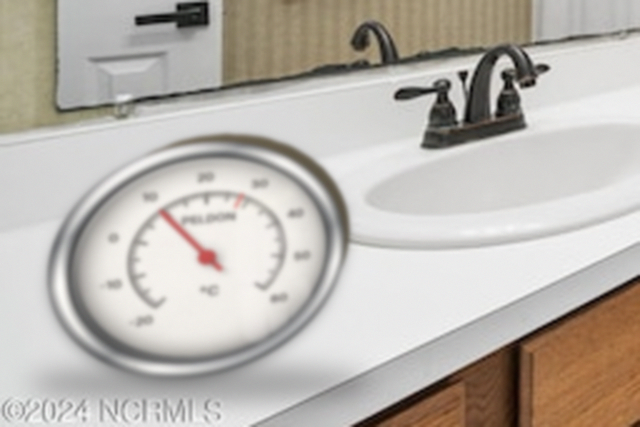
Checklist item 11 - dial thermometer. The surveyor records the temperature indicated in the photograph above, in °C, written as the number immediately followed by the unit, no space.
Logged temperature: 10°C
